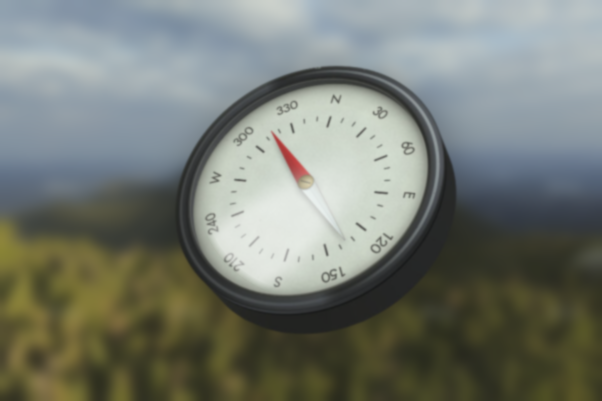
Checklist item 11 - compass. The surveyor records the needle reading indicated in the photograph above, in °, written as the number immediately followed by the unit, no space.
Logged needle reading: 315°
